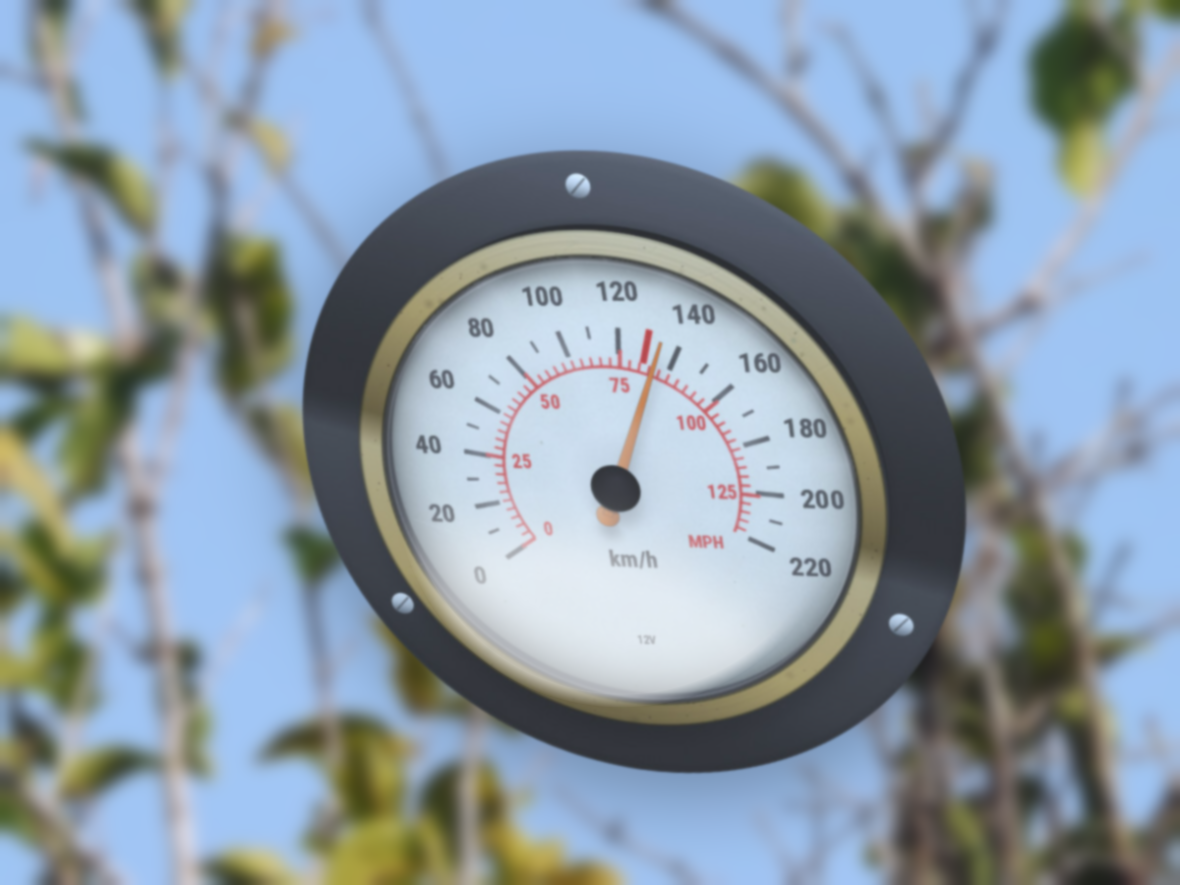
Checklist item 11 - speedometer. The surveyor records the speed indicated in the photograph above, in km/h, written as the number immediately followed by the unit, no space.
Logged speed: 135km/h
